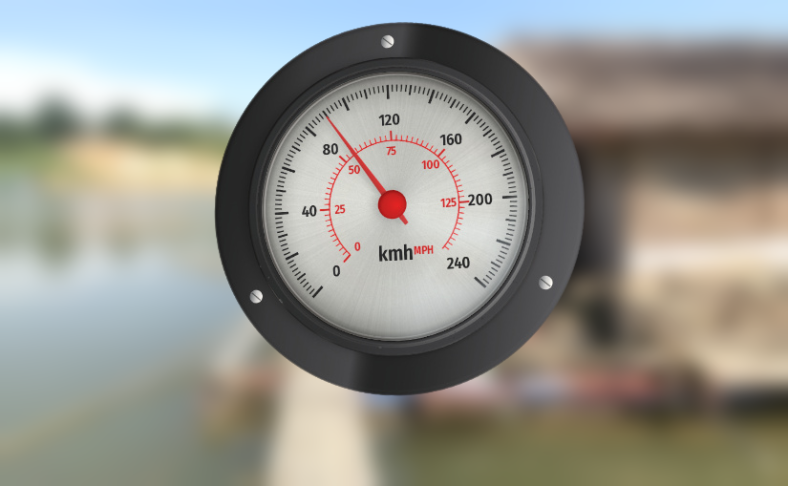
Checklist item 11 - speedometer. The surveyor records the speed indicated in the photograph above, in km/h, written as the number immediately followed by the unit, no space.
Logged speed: 90km/h
